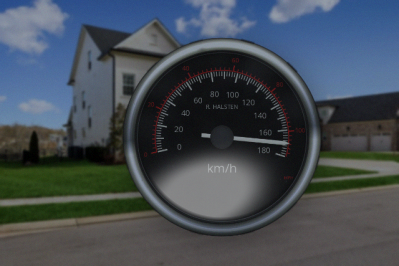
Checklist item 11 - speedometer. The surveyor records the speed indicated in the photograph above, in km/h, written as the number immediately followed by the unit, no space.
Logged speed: 170km/h
